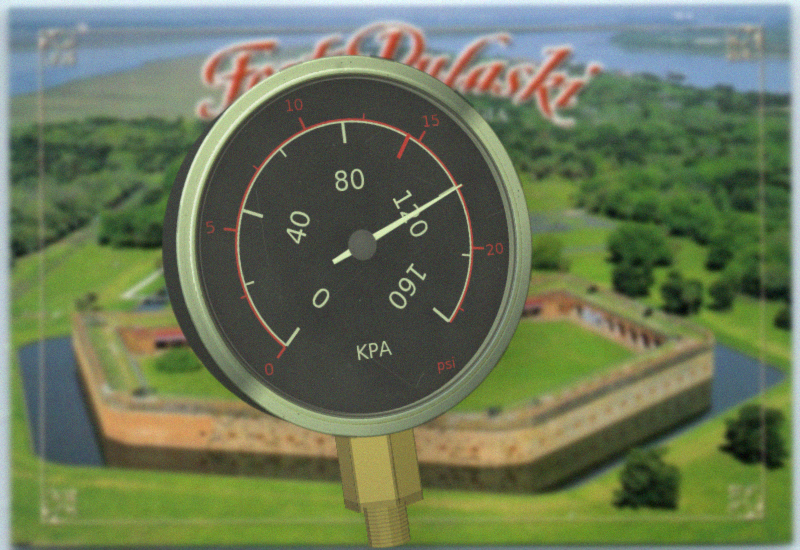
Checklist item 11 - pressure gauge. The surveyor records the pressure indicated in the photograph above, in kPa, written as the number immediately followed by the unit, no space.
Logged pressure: 120kPa
